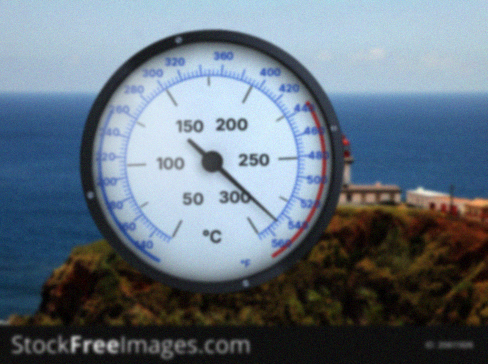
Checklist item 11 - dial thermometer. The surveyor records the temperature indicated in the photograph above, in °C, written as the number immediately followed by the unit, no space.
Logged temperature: 287.5°C
